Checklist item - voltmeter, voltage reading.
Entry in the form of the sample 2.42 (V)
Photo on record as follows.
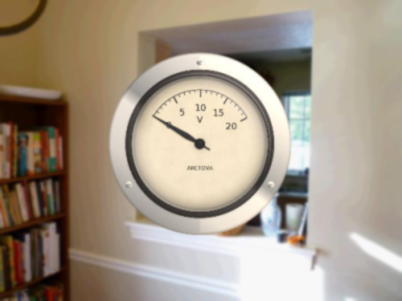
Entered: 0 (V)
